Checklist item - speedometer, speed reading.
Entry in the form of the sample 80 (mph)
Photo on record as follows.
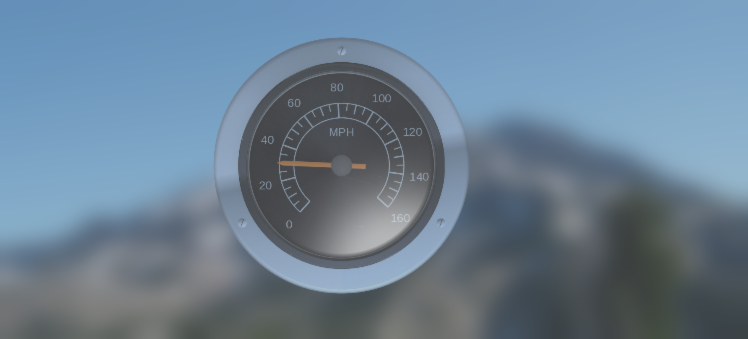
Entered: 30 (mph)
